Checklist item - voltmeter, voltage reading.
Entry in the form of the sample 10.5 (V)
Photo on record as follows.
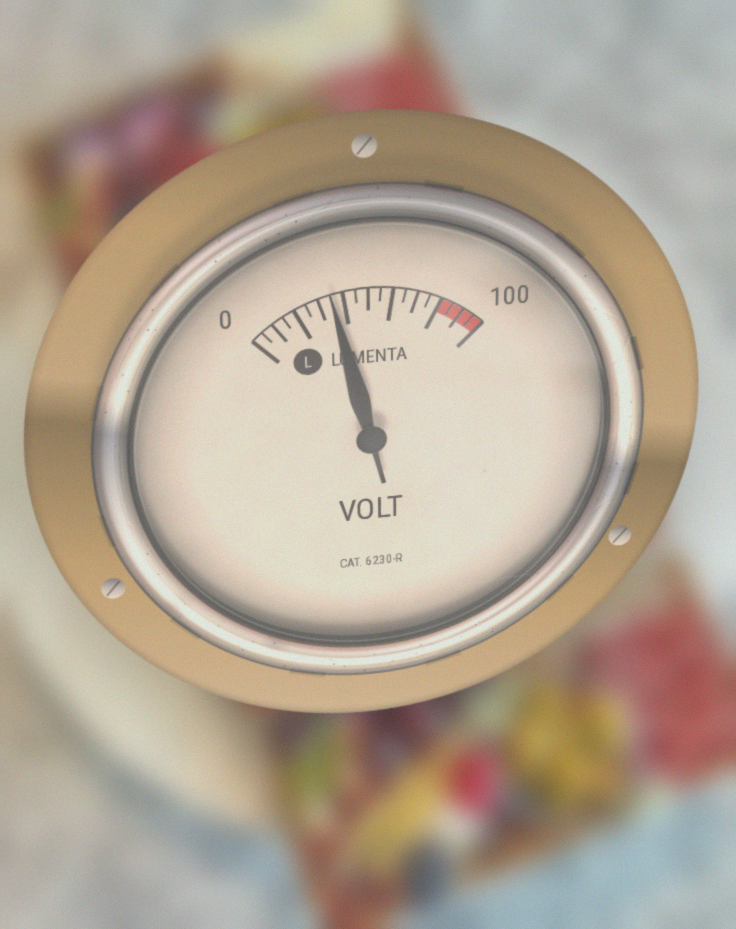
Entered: 35 (V)
